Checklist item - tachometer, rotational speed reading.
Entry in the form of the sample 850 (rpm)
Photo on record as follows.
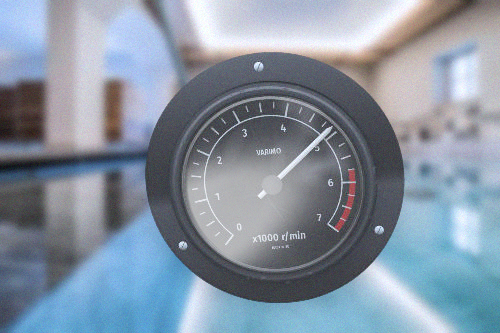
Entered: 4875 (rpm)
